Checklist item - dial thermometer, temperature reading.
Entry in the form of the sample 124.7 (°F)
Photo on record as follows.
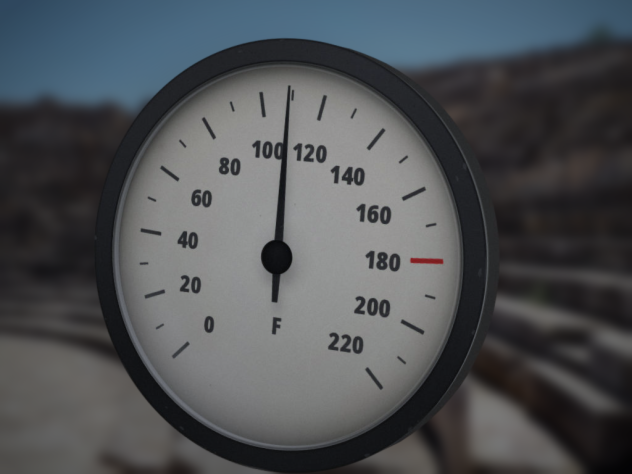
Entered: 110 (°F)
